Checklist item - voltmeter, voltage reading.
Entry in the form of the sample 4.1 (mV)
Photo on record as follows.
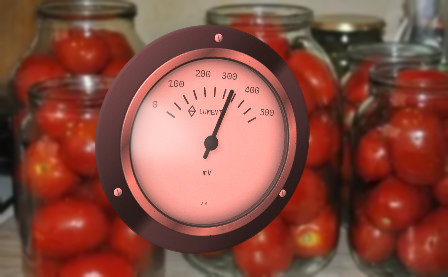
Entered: 325 (mV)
